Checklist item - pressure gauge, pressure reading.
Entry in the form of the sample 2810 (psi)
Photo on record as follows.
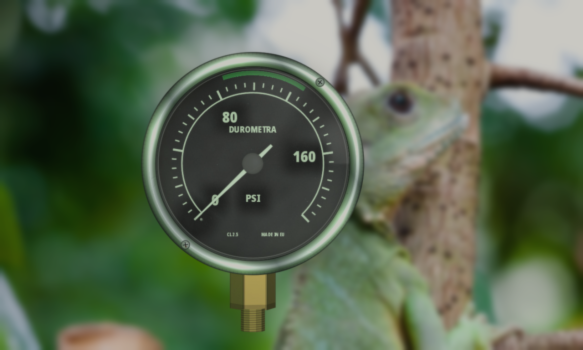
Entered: 0 (psi)
